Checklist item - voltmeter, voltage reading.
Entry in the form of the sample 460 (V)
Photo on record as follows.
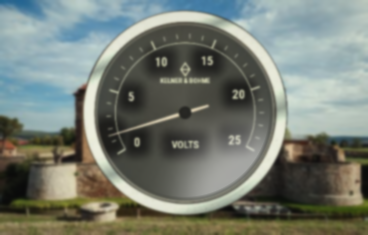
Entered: 1.5 (V)
